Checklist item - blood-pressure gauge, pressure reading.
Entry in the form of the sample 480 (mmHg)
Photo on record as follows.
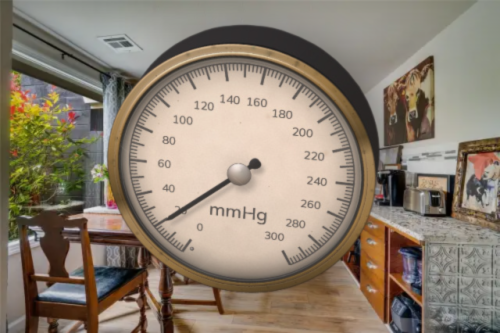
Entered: 20 (mmHg)
